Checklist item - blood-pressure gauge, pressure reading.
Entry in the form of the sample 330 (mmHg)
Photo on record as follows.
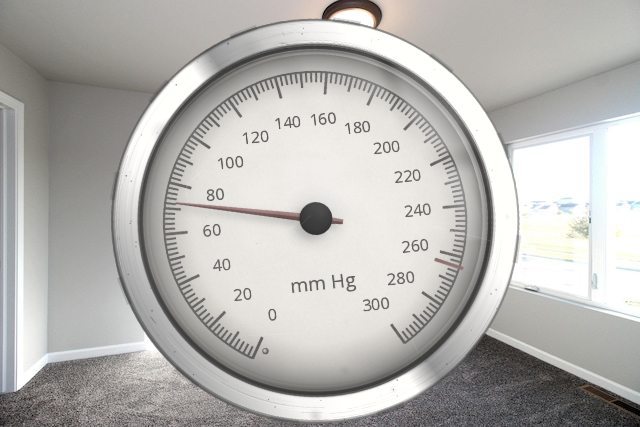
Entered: 72 (mmHg)
